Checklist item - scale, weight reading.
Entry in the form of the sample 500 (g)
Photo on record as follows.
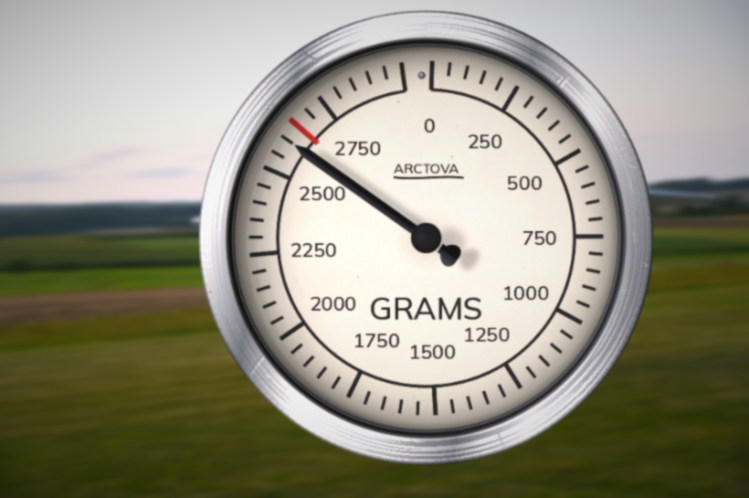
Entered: 2600 (g)
